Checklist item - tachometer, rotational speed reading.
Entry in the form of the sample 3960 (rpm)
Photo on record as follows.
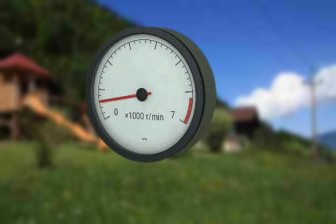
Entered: 600 (rpm)
